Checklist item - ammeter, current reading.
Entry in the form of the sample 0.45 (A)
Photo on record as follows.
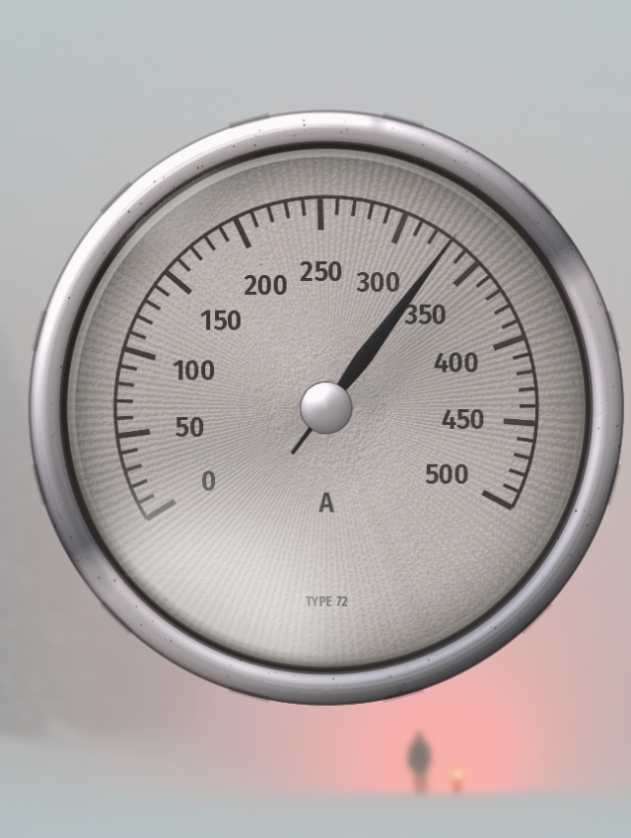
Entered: 330 (A)
